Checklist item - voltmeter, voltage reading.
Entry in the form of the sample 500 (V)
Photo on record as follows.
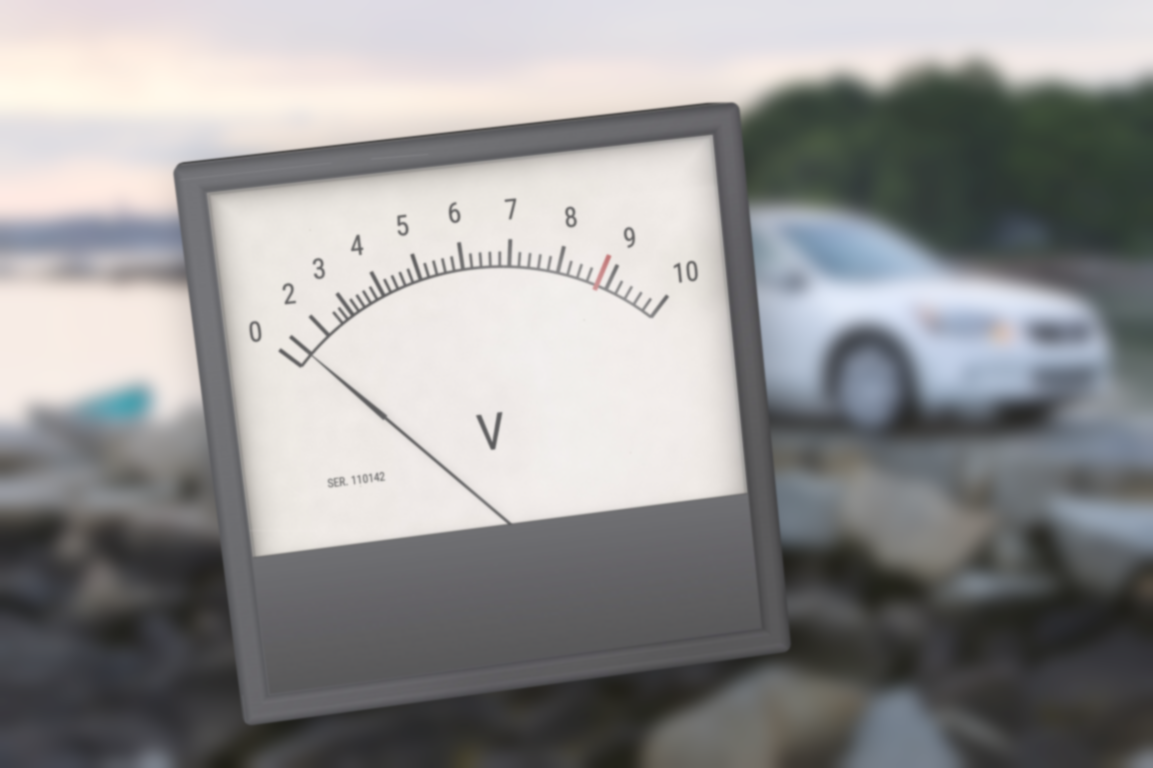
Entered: 1 (V)
